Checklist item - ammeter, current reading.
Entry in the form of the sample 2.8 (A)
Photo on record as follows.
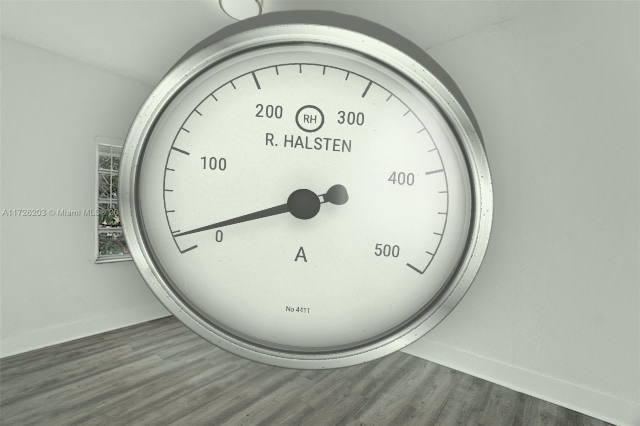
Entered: 20 (A)
